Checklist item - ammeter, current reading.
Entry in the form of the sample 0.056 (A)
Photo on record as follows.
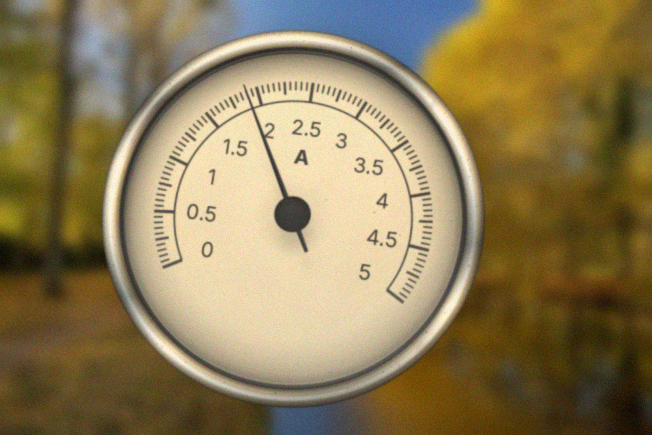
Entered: 1.9 (A)
